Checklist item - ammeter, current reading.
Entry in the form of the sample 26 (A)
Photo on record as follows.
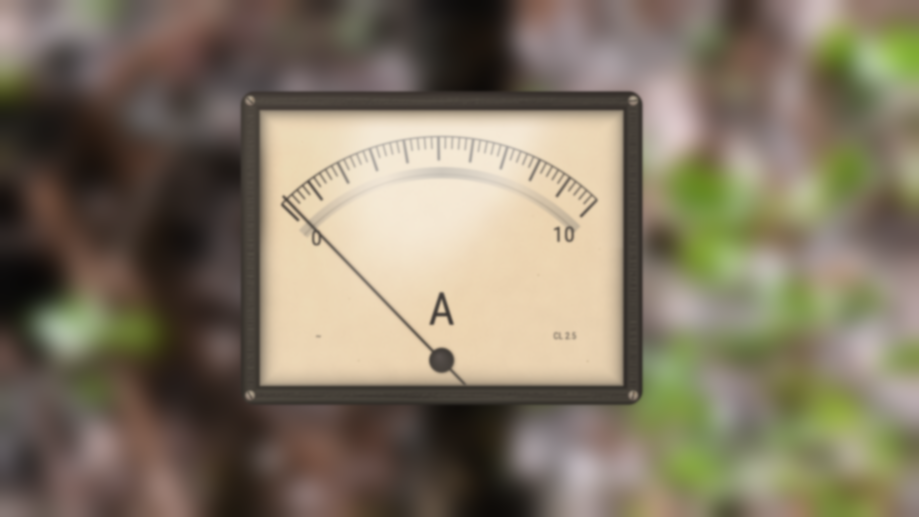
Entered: 0.2 (A)
